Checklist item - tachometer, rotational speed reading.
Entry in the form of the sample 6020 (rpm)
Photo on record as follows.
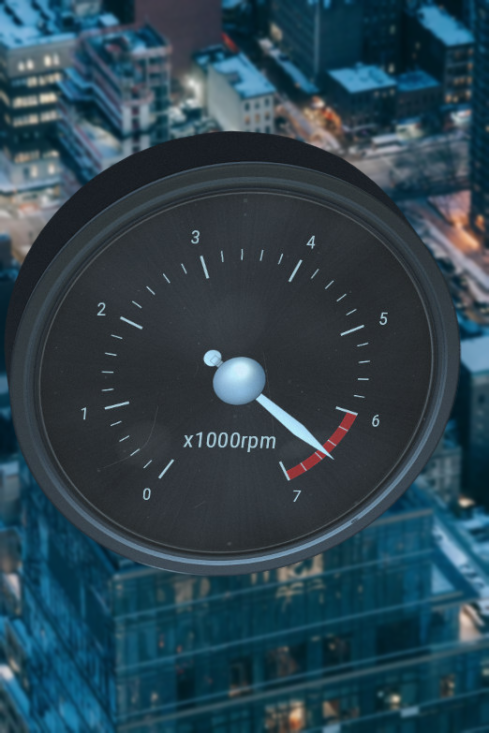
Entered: 6500 (rpm)
